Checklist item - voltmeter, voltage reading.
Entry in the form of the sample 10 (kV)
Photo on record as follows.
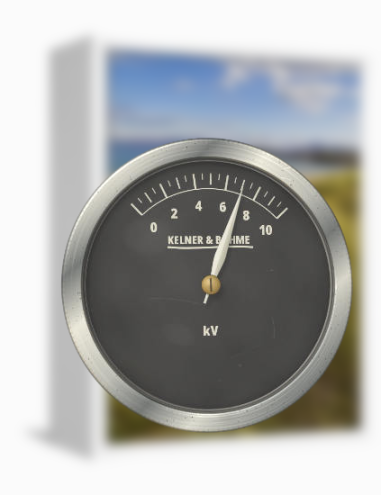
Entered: 7 (kV)
